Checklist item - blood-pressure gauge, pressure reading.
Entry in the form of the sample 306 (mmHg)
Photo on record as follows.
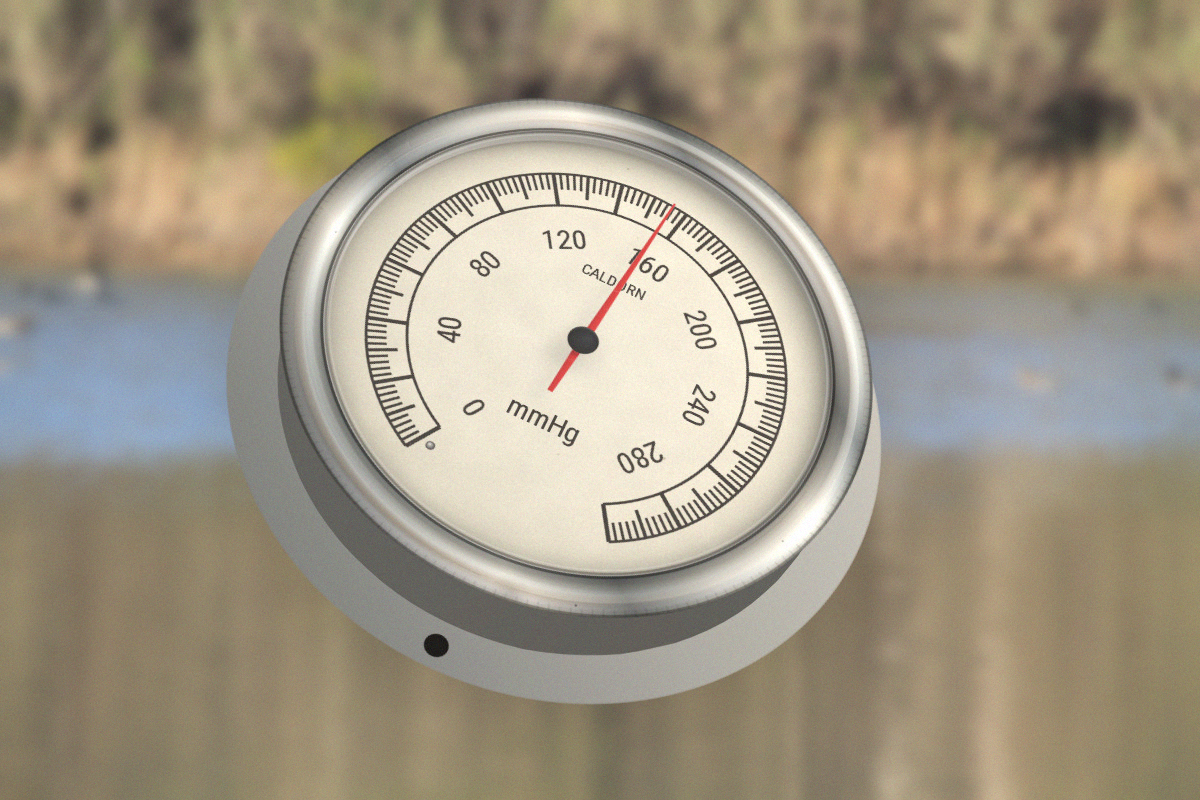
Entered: 156 (mmHg)
